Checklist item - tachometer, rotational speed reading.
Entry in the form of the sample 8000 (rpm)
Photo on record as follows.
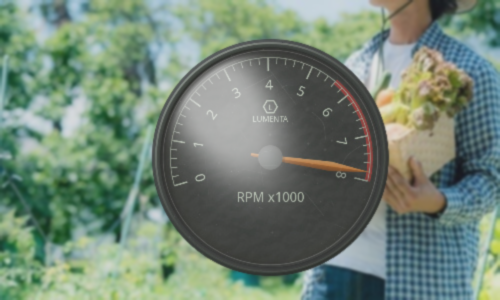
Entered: 7800 (rpm)
